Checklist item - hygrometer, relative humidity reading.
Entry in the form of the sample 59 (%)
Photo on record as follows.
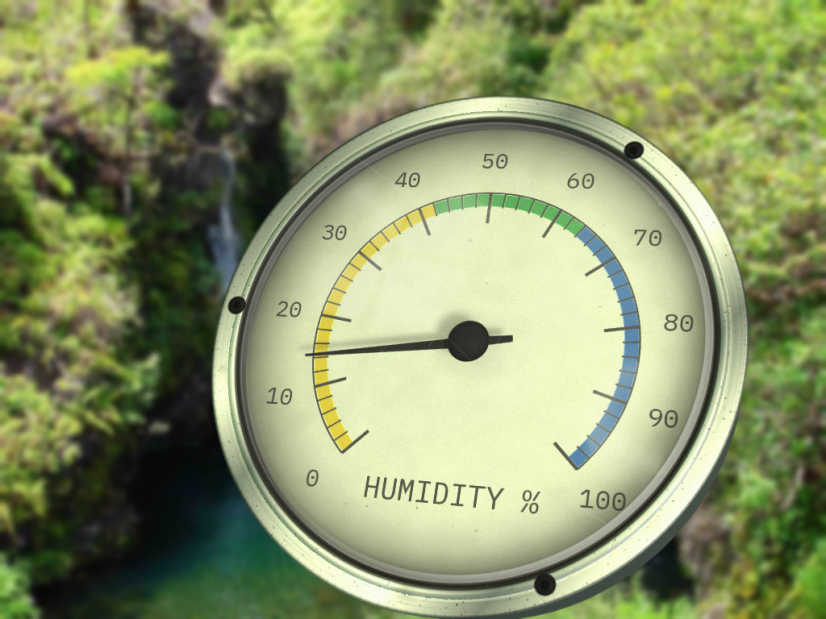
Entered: 14 (%)
